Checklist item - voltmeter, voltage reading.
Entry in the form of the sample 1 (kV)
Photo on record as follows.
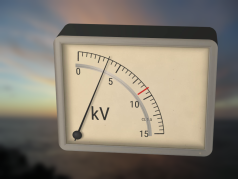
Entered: 3.5 (kV)
